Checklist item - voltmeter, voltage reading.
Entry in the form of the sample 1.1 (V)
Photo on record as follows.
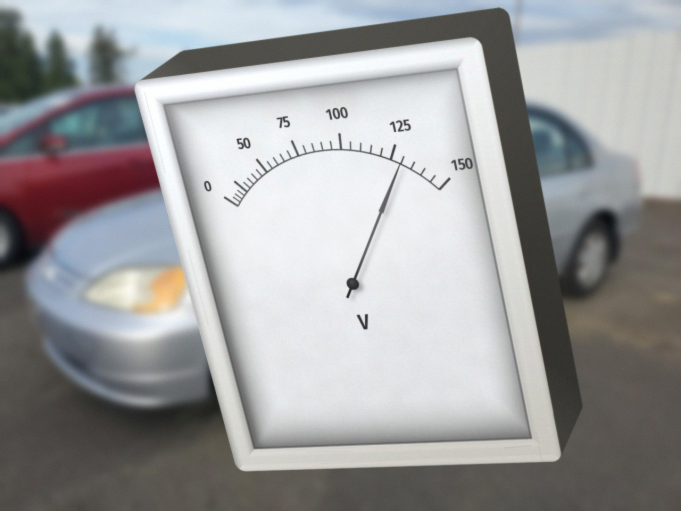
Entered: 130 (V)
